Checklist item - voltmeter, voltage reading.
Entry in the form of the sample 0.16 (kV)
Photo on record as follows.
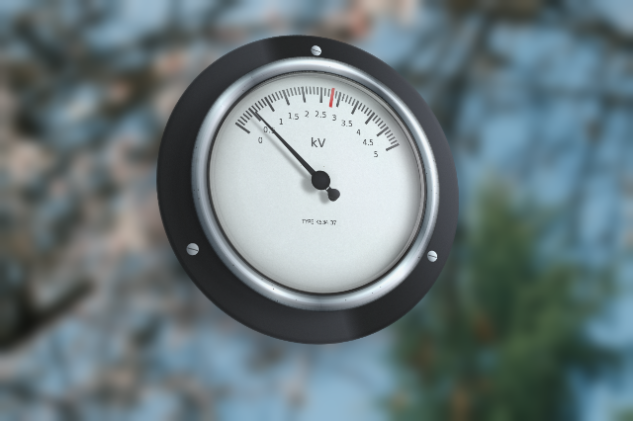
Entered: 0.5 (kV)
